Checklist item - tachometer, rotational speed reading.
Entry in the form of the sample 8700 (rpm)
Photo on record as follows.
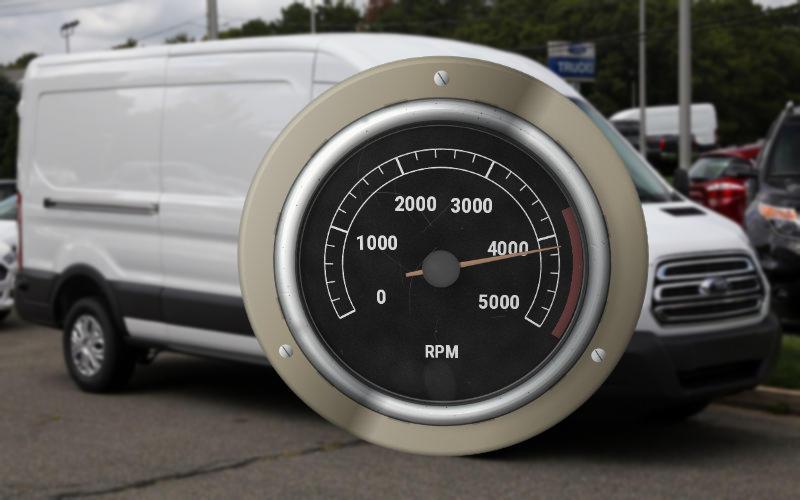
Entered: 4100 (rpm)
